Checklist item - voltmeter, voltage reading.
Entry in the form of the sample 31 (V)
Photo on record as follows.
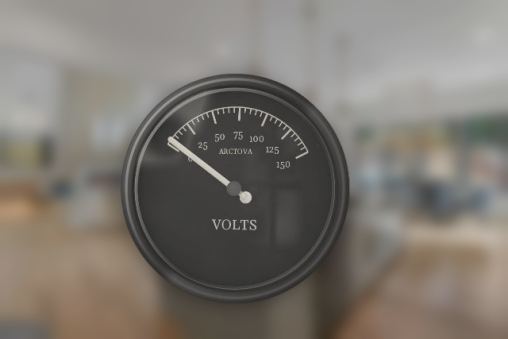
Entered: 5 (V)
